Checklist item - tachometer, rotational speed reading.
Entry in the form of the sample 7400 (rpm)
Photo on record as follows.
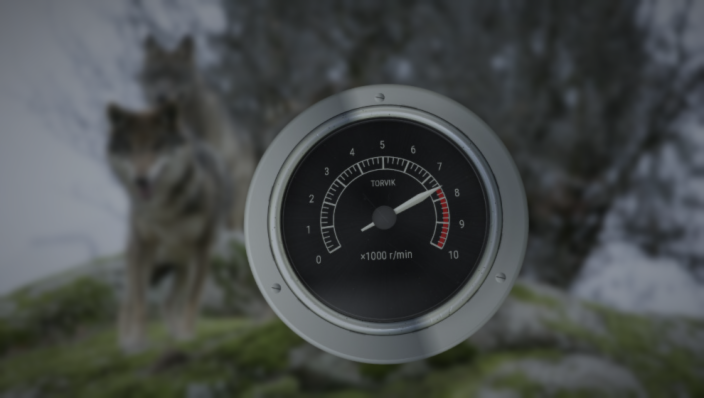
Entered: 7600 (rpm)
